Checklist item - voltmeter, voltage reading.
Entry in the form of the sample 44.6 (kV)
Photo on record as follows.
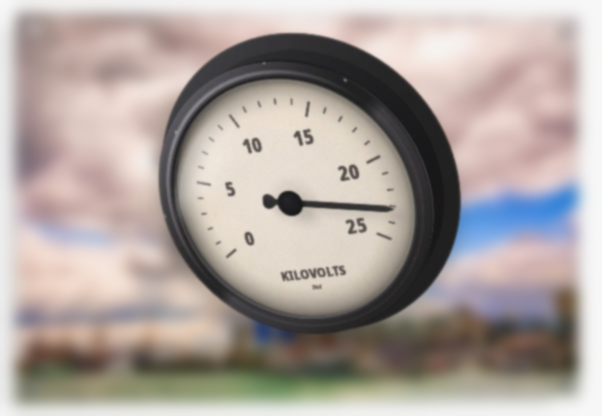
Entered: 23 (kV)
